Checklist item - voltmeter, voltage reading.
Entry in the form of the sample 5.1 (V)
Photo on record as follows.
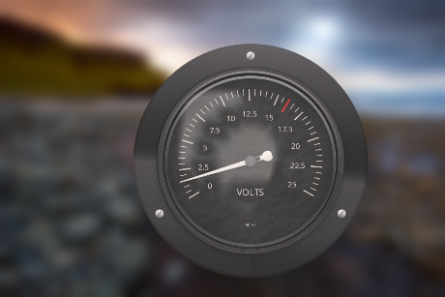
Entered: 1.5 (V)
